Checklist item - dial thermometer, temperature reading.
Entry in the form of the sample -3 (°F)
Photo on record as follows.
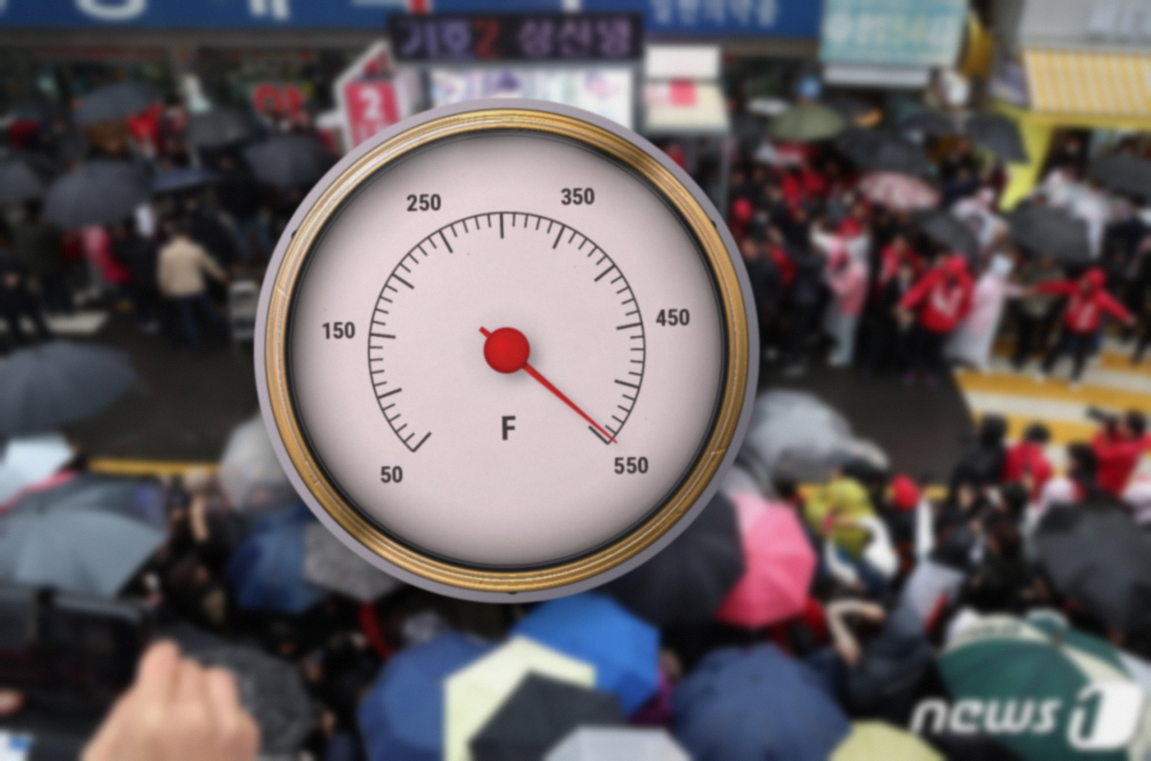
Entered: 545 (°F)
